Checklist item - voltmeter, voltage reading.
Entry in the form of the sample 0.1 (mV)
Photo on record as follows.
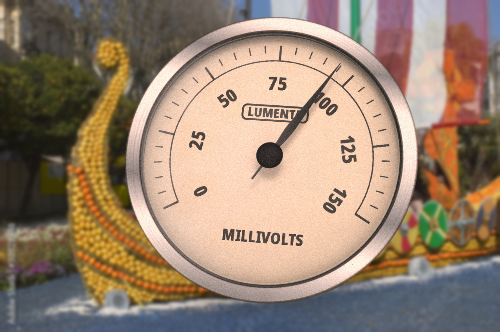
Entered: 95 (mV)
